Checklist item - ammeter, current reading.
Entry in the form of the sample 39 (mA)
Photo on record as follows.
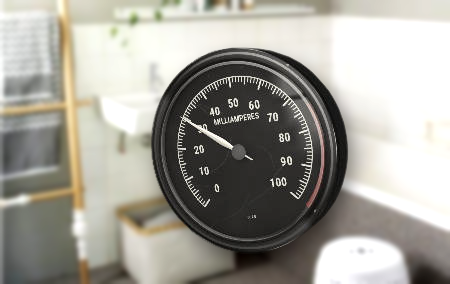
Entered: 30 (mA)
